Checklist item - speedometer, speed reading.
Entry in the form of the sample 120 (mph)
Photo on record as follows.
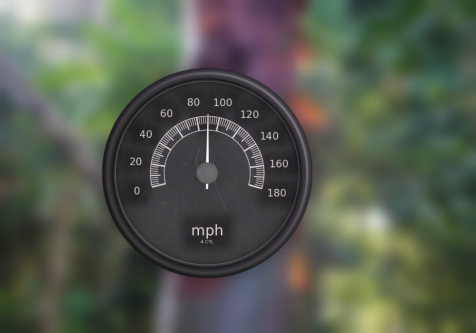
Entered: 90 (mph)
